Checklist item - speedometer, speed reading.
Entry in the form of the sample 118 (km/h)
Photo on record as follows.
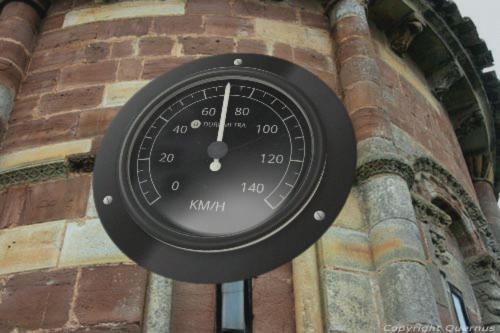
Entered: 70 (km/h)
